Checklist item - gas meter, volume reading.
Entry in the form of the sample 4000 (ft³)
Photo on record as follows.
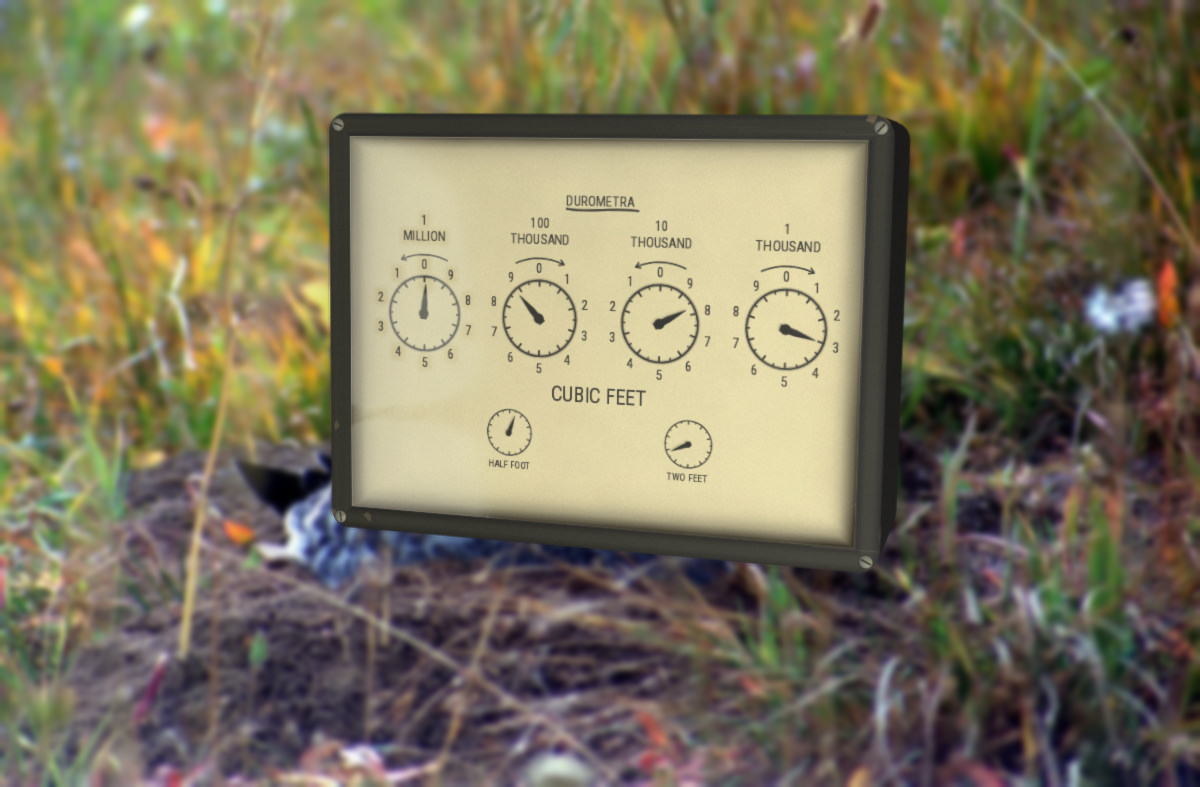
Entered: 988300 (ft³)
